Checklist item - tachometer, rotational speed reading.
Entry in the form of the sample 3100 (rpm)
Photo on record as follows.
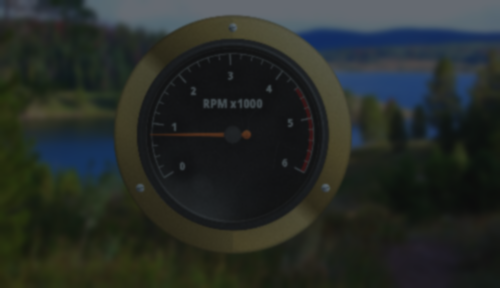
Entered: 800 (rpm)
